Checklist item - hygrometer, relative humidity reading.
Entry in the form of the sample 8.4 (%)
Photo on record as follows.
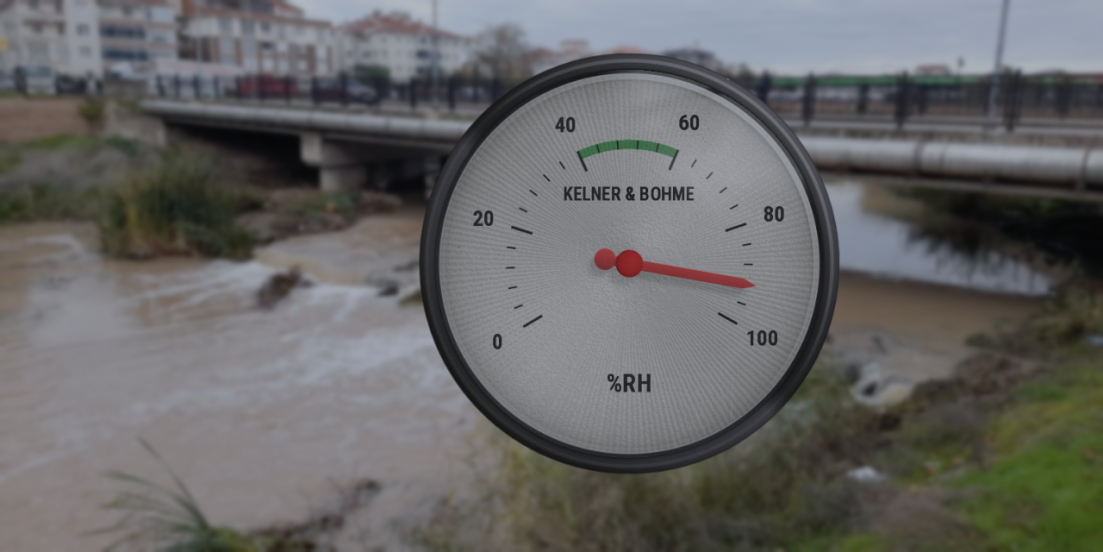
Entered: 92 (%)
